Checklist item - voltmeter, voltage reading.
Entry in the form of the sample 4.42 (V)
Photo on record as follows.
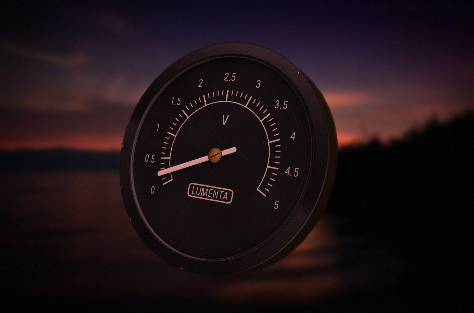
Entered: 0.2 (V)
